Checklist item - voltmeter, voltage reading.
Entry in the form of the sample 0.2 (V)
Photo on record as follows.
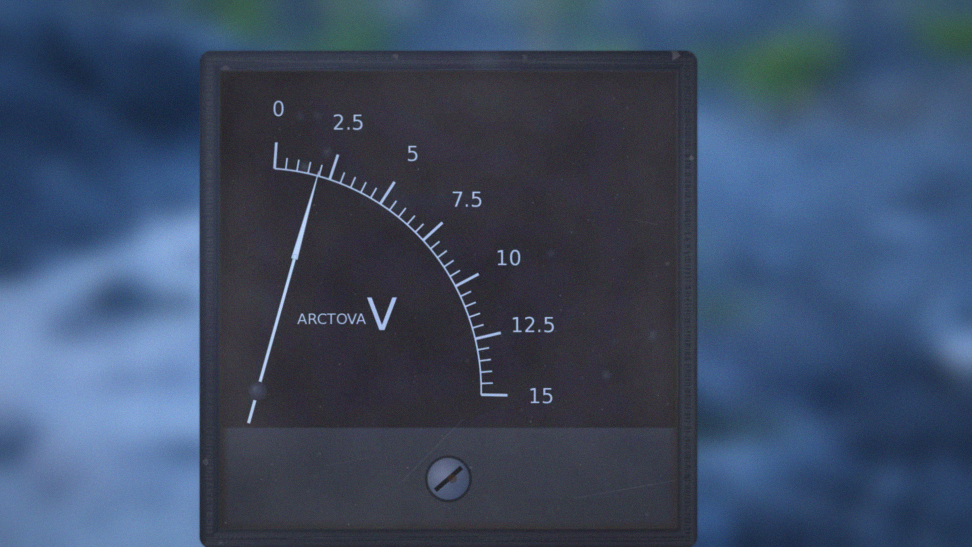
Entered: 2 (V)
